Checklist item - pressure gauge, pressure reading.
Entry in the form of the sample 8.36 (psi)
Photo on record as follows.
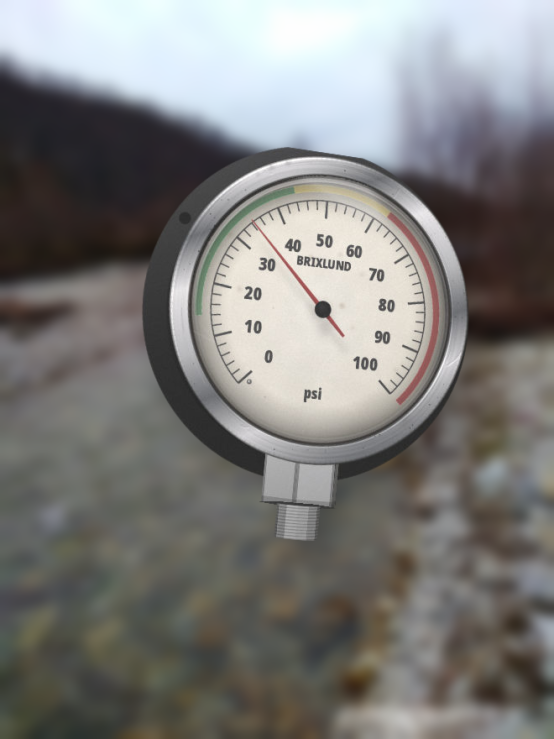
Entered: 34 (psi)
